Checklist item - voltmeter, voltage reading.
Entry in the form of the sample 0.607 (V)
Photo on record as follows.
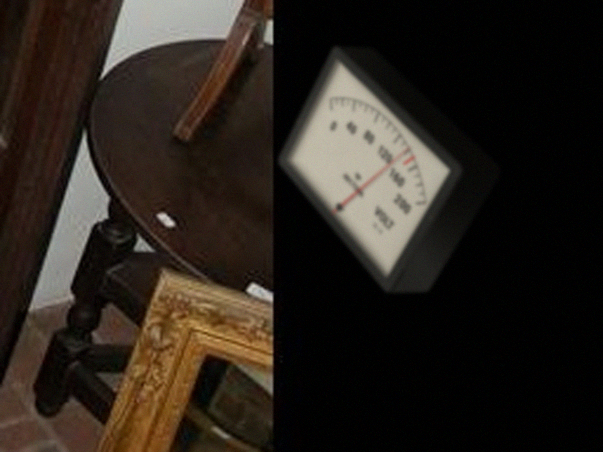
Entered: 140 (V)
